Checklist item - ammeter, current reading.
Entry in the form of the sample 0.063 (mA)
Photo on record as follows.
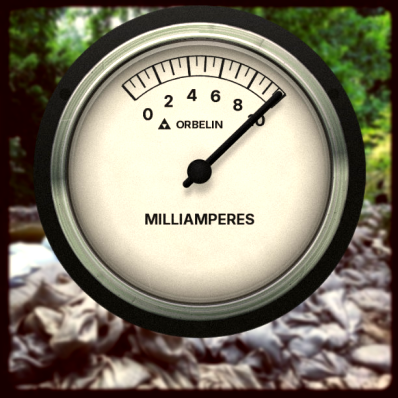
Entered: 9.75 (mA)
